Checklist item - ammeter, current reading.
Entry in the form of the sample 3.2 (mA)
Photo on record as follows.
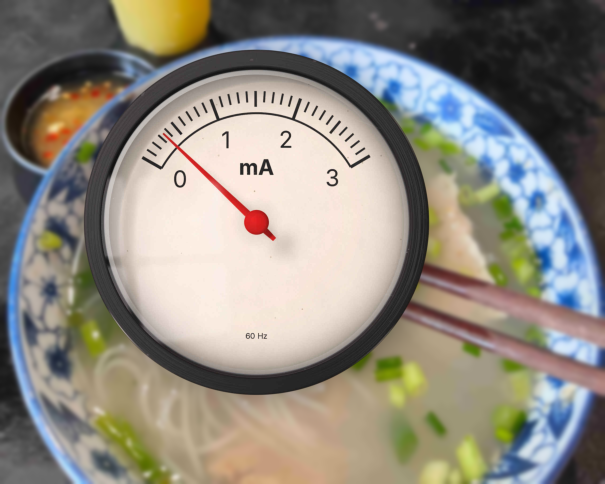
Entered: 0.35 (mA)
